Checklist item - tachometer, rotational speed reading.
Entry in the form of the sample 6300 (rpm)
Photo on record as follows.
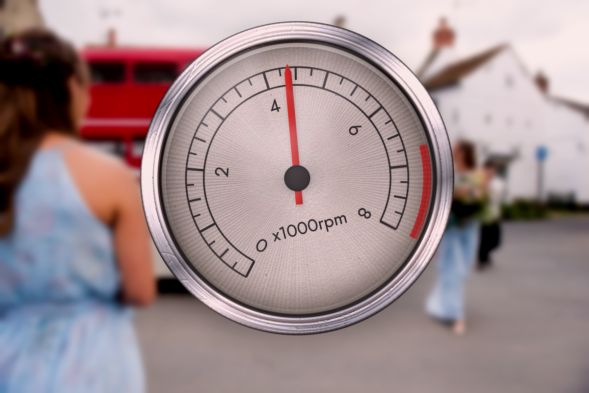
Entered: 4375 (rpm)
